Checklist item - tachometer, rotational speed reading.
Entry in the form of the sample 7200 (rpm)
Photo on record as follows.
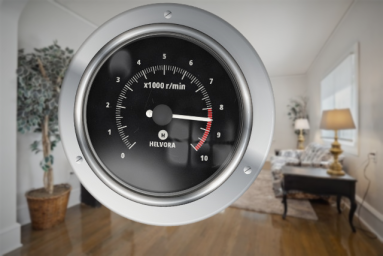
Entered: 8500 (rpm)
